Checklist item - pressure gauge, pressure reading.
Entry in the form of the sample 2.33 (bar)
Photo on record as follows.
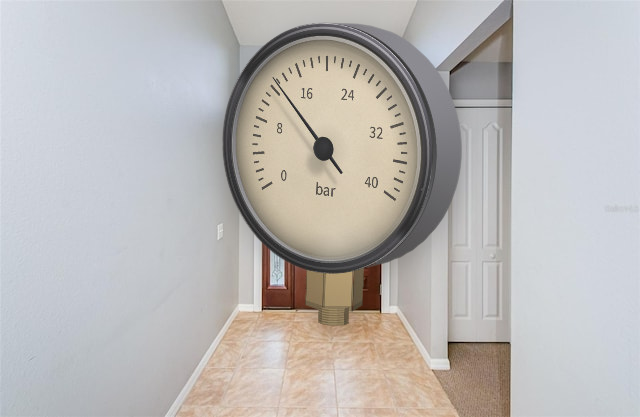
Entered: 13 (bar)
